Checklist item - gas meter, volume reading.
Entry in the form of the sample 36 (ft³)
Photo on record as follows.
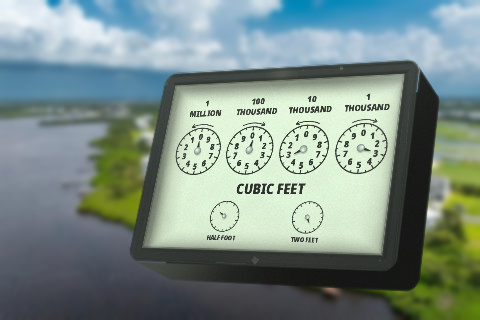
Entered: 3300 (ft³)
